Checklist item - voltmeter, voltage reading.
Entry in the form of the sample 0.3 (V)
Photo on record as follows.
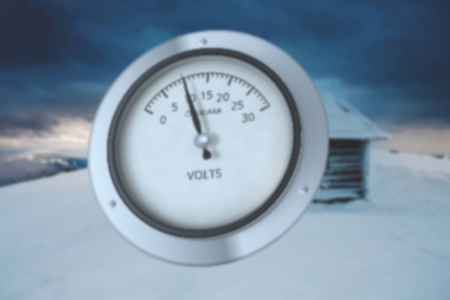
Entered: 10 (V)
